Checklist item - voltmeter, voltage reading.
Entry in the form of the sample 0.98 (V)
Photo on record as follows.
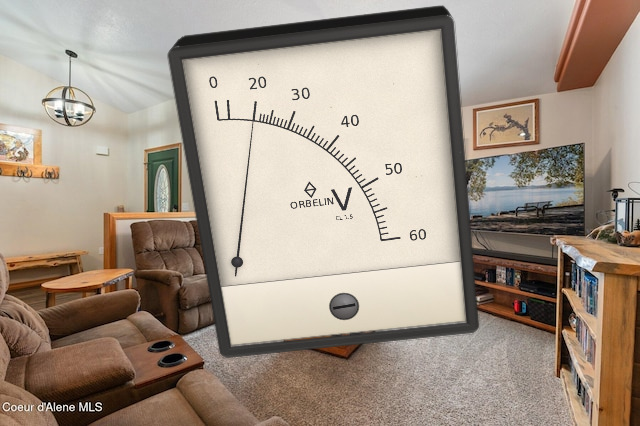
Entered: 20 (V)
